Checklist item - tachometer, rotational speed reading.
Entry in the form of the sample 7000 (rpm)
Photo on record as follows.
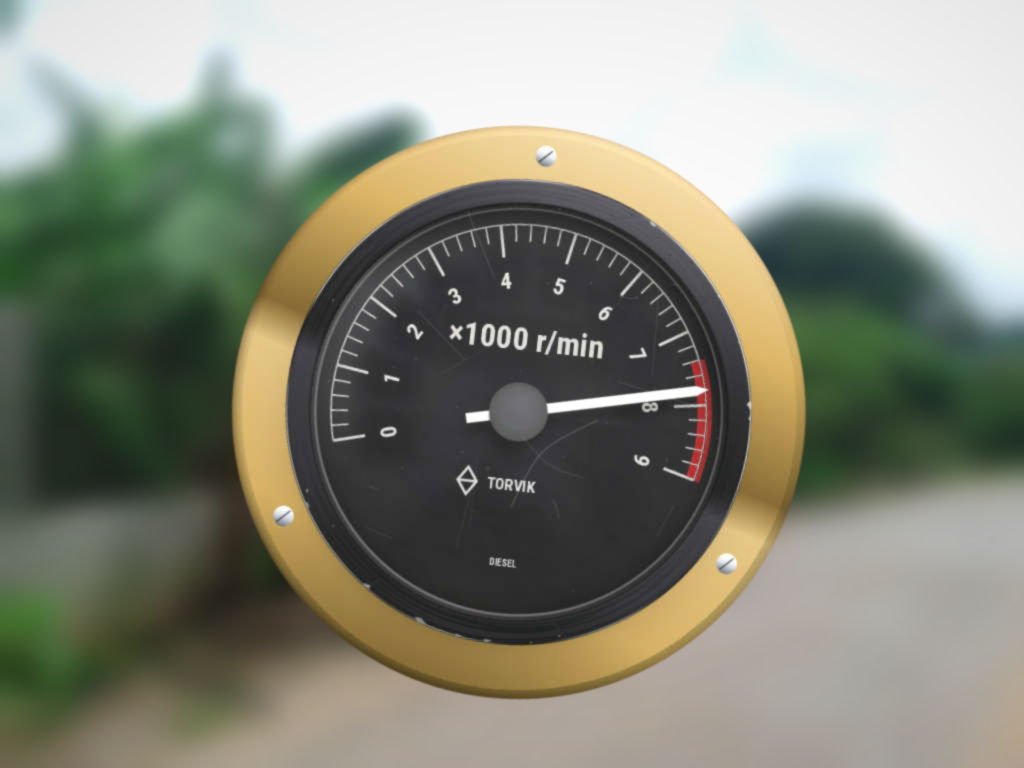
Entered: 7800 (rpm)
